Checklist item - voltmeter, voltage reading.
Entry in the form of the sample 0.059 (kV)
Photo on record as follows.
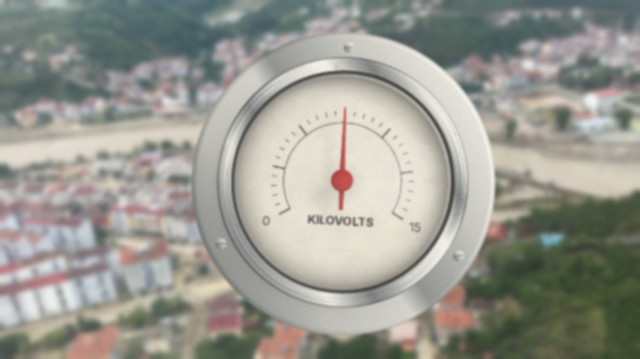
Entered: 7.5 (kV)
